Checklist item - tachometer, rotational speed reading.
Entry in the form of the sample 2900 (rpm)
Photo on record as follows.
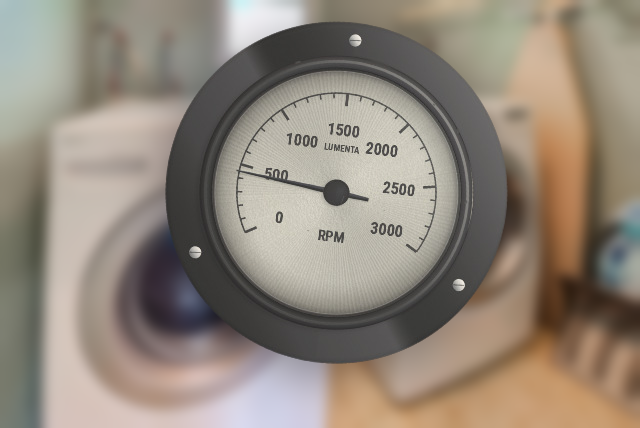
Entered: 450 (rpm)
